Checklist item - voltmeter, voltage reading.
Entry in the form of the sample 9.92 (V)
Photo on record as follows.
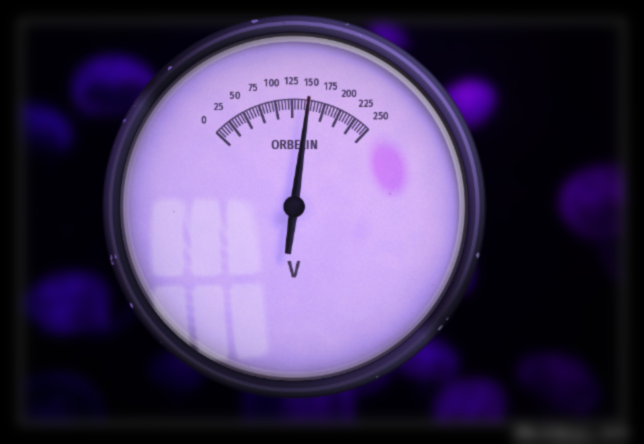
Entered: 150 (V)
